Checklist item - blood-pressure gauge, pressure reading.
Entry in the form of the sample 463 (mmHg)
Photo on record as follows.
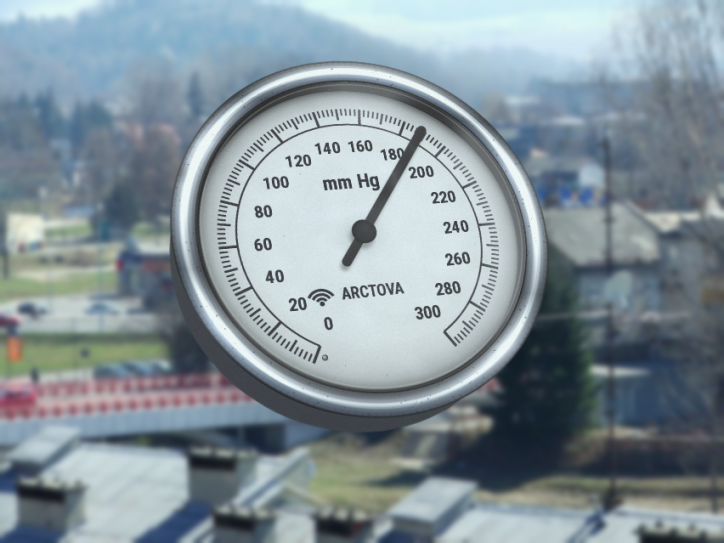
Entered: 188 (mmHg)
